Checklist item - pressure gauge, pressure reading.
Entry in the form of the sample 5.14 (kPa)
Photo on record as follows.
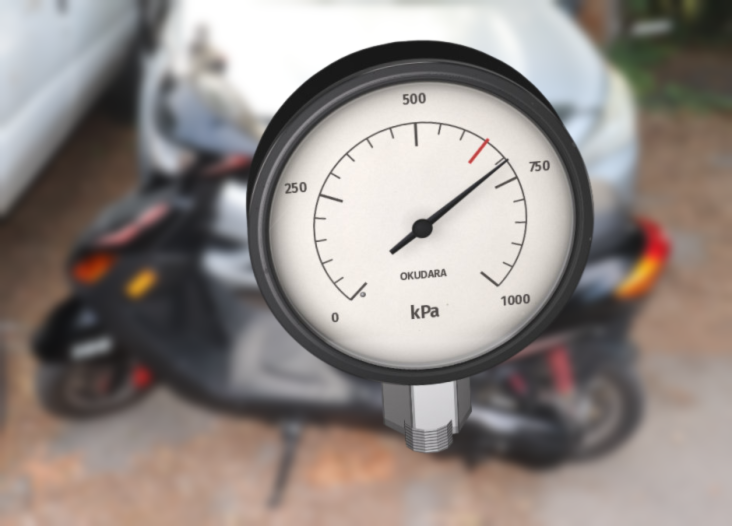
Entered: 700 (kPa)
